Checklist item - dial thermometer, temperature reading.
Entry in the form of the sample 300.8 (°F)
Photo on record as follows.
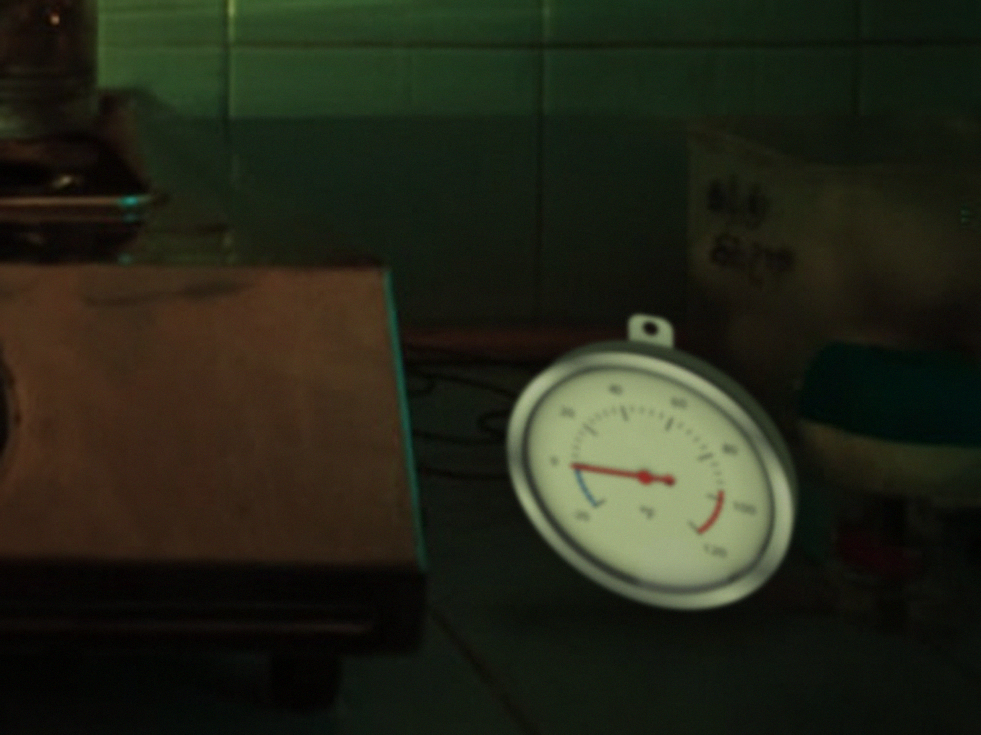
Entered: 0 (°F)
